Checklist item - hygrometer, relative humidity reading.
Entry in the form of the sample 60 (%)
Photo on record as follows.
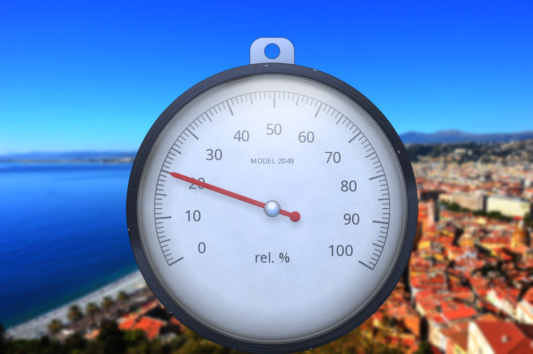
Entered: 20 (%)
